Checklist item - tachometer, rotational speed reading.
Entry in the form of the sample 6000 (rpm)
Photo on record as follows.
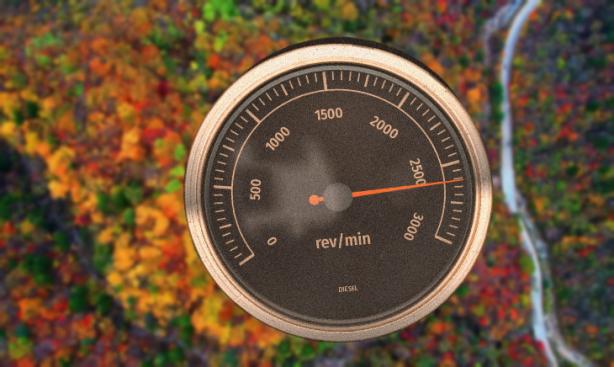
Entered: 2600 (rpm)
